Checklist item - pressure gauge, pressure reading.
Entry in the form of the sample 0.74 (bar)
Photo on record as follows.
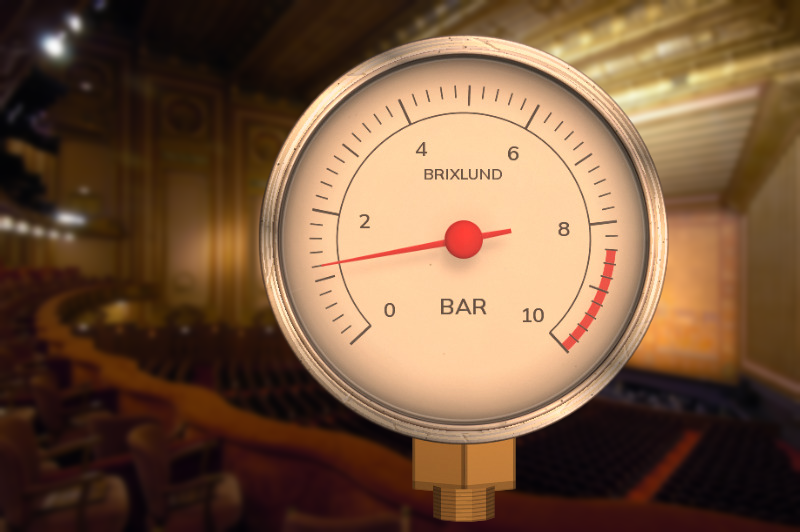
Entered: 1.2 (bar)
